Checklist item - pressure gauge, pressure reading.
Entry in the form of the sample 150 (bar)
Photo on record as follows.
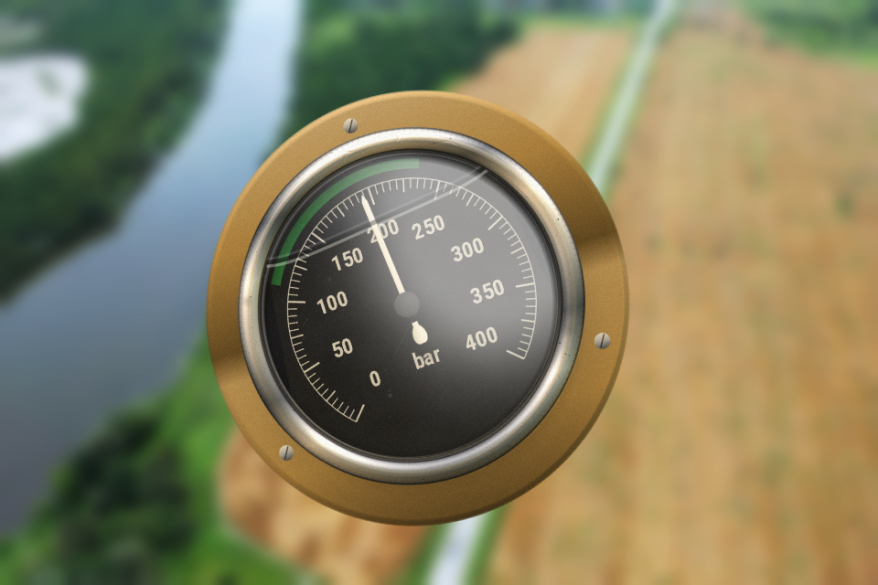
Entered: 195 (bar)
